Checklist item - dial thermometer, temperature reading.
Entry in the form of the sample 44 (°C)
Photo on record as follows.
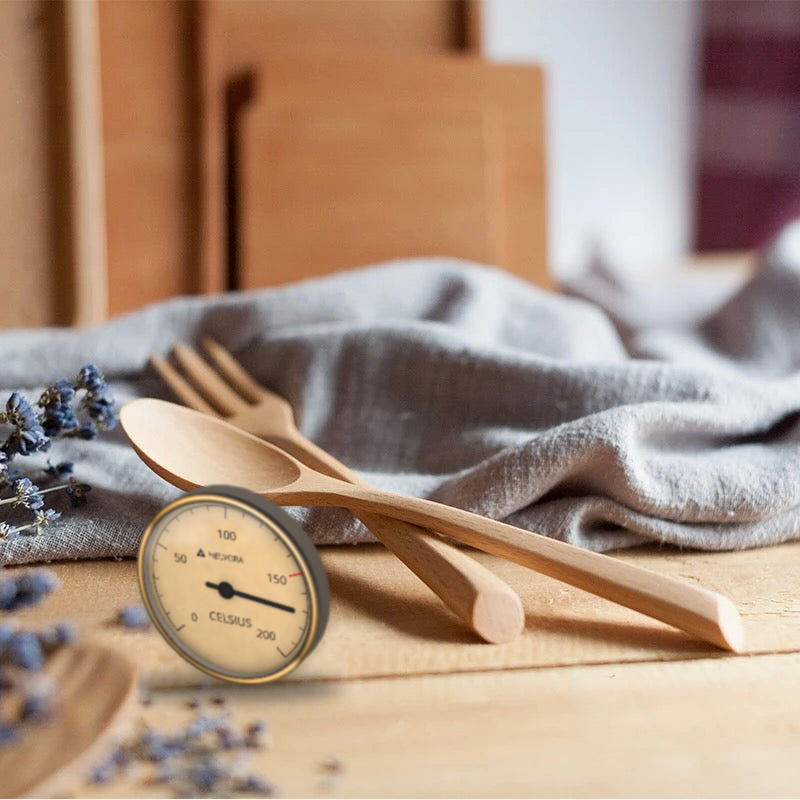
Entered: 170 (°C)
